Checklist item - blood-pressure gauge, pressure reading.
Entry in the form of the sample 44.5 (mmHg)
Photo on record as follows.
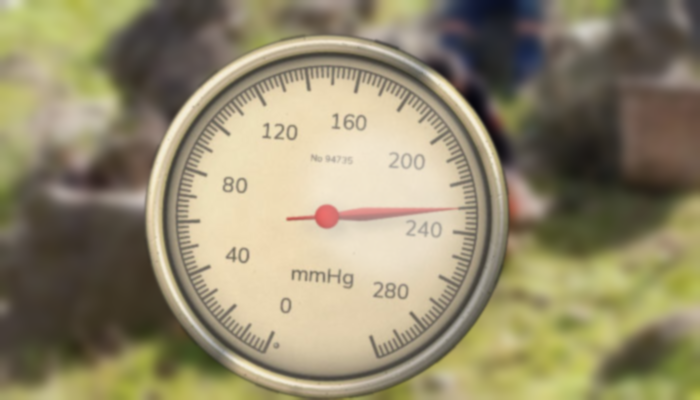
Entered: 230 (mmHg)
